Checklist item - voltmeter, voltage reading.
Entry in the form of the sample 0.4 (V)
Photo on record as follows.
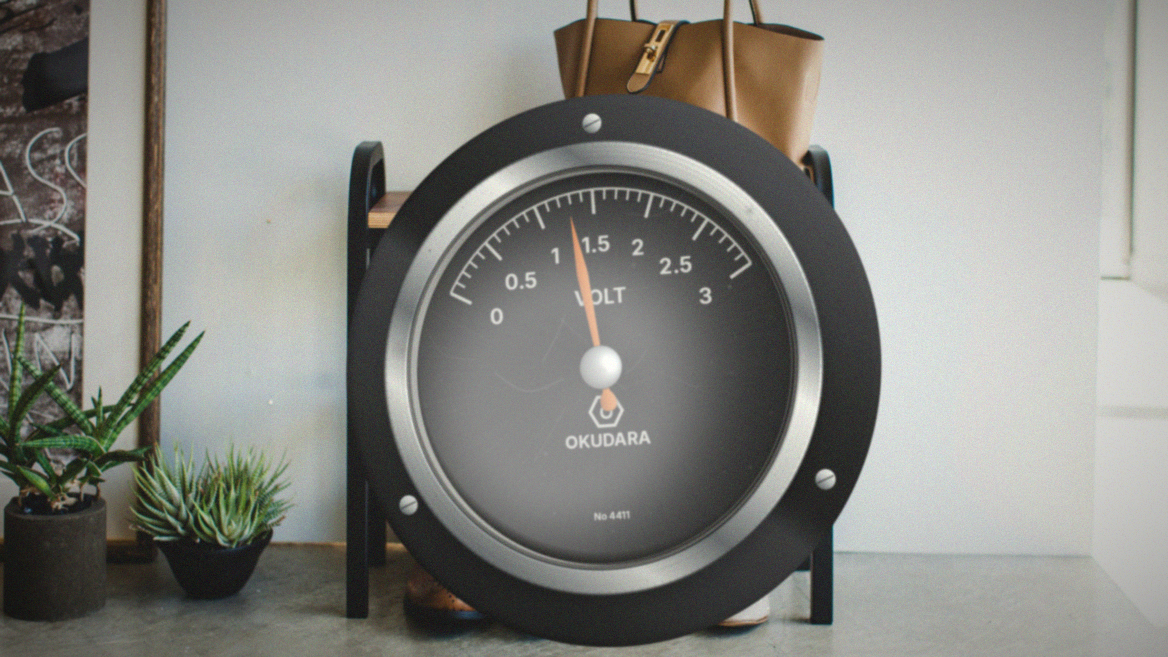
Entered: 1.3 (V)
